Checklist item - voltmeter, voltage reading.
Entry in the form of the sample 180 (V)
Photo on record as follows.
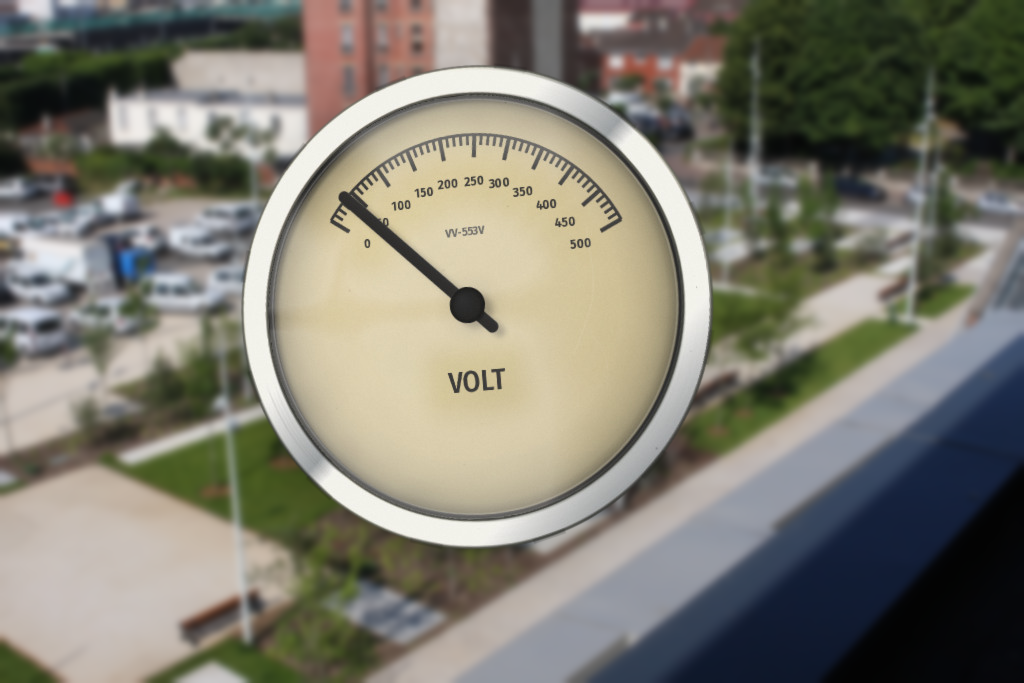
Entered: 40 (V)
